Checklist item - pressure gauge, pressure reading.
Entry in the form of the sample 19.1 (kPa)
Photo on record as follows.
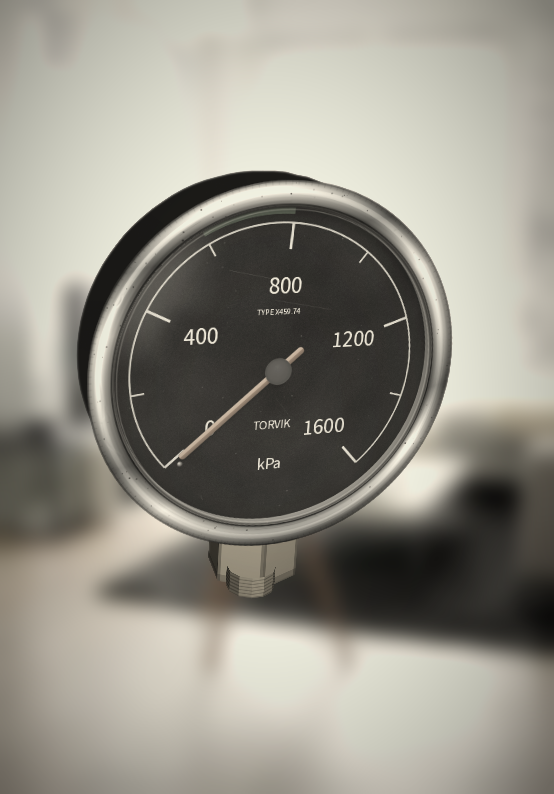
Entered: 0 (kPa)
